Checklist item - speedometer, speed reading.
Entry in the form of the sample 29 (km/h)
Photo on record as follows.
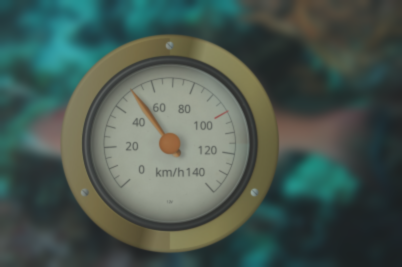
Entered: 50 (km/h)
